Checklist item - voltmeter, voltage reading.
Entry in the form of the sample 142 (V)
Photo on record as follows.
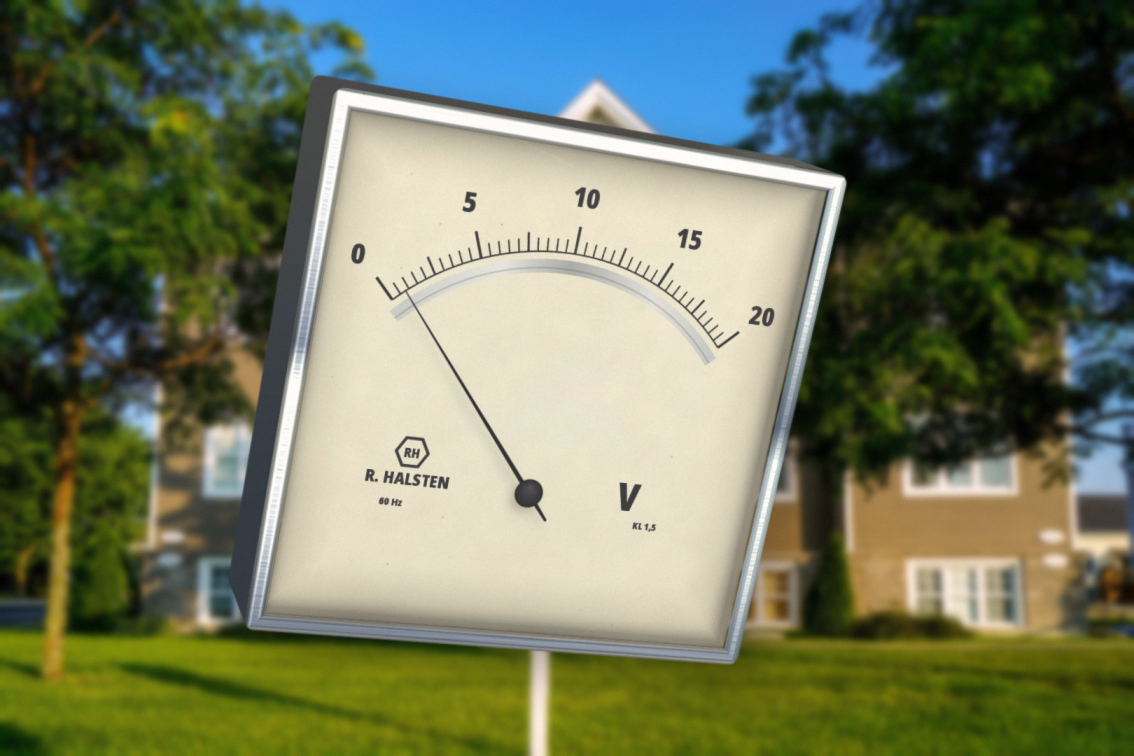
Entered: 0.75 (V)
